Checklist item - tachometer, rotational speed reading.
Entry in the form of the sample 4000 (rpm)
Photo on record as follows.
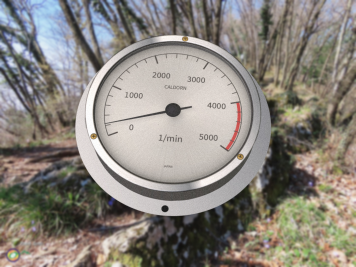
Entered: 200 (rpm)
